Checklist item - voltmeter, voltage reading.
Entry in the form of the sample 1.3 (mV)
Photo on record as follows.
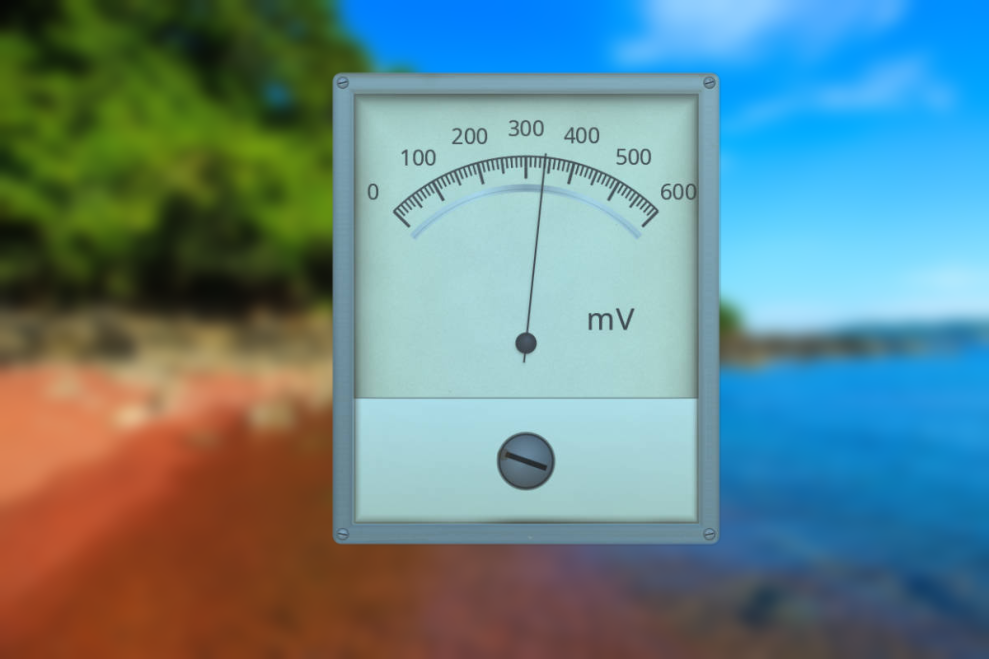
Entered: 340 (mV)
